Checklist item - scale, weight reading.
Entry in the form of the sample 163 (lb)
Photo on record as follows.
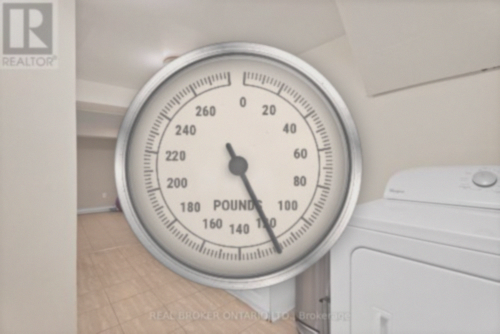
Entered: 120 (lb)
